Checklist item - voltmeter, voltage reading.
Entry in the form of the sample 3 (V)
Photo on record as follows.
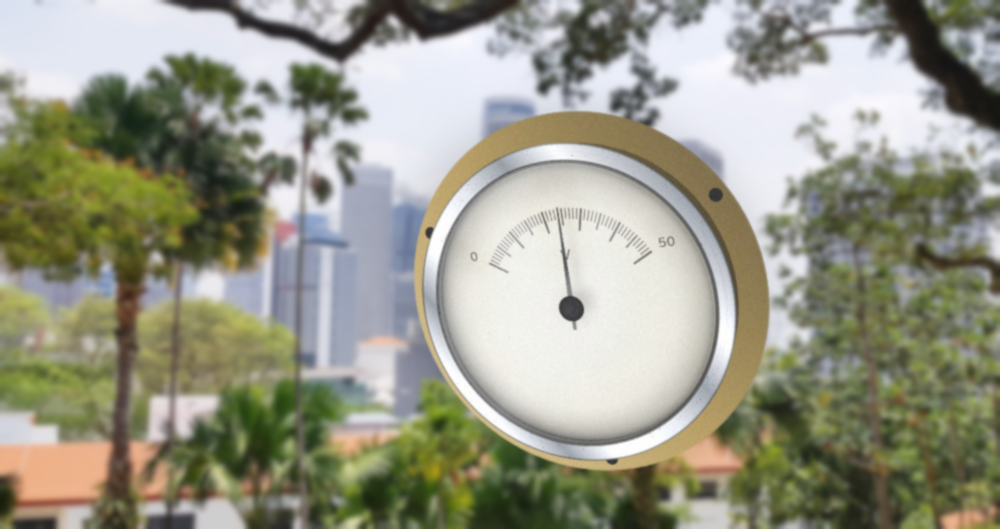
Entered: 25 (V)
